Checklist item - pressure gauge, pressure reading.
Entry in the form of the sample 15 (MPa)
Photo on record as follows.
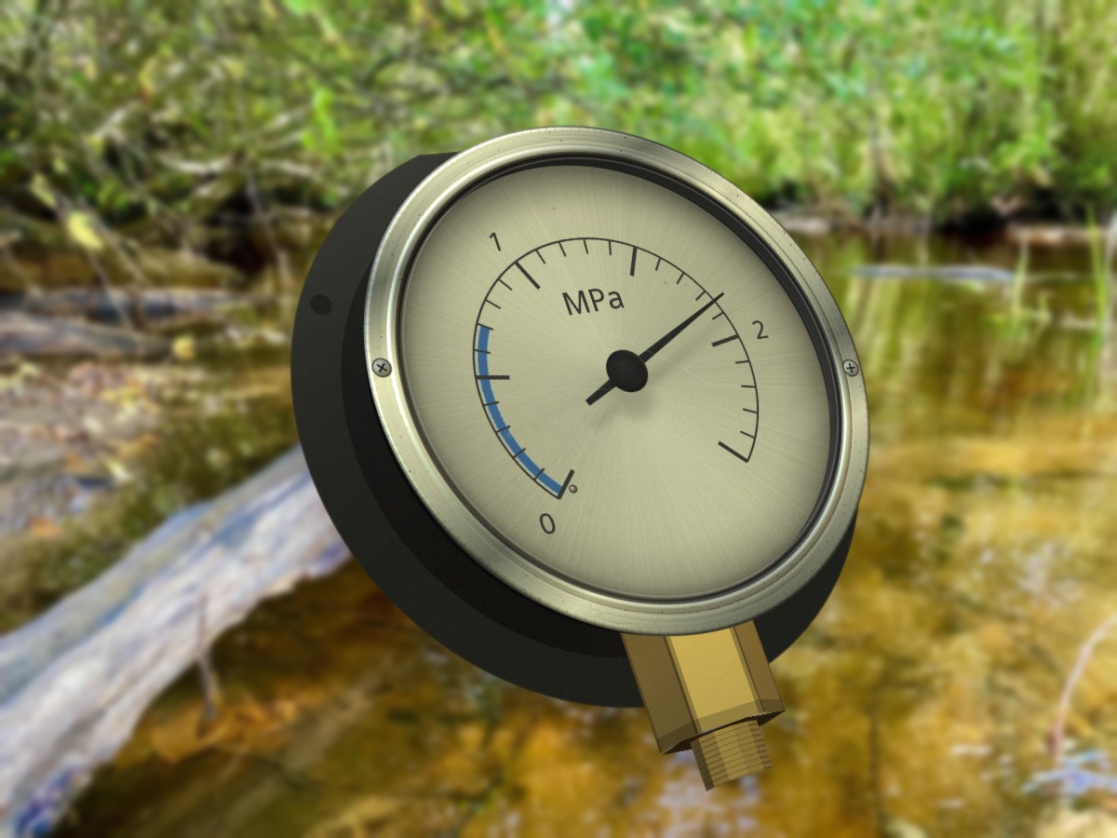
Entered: 1.85 (MPa)
